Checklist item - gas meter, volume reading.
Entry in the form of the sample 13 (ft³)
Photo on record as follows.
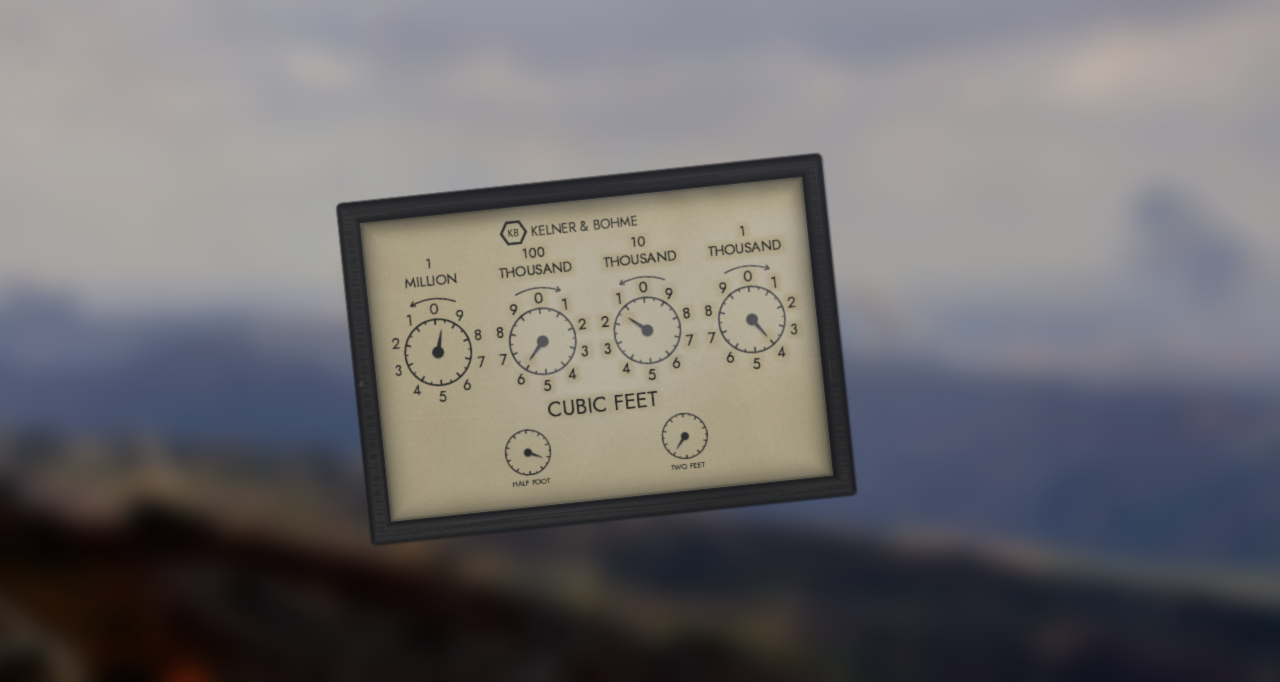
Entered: 961400 (ft³)
